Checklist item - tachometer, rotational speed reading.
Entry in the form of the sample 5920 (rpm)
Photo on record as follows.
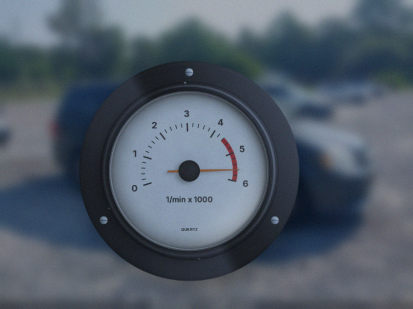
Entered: 5600 (rpm)
